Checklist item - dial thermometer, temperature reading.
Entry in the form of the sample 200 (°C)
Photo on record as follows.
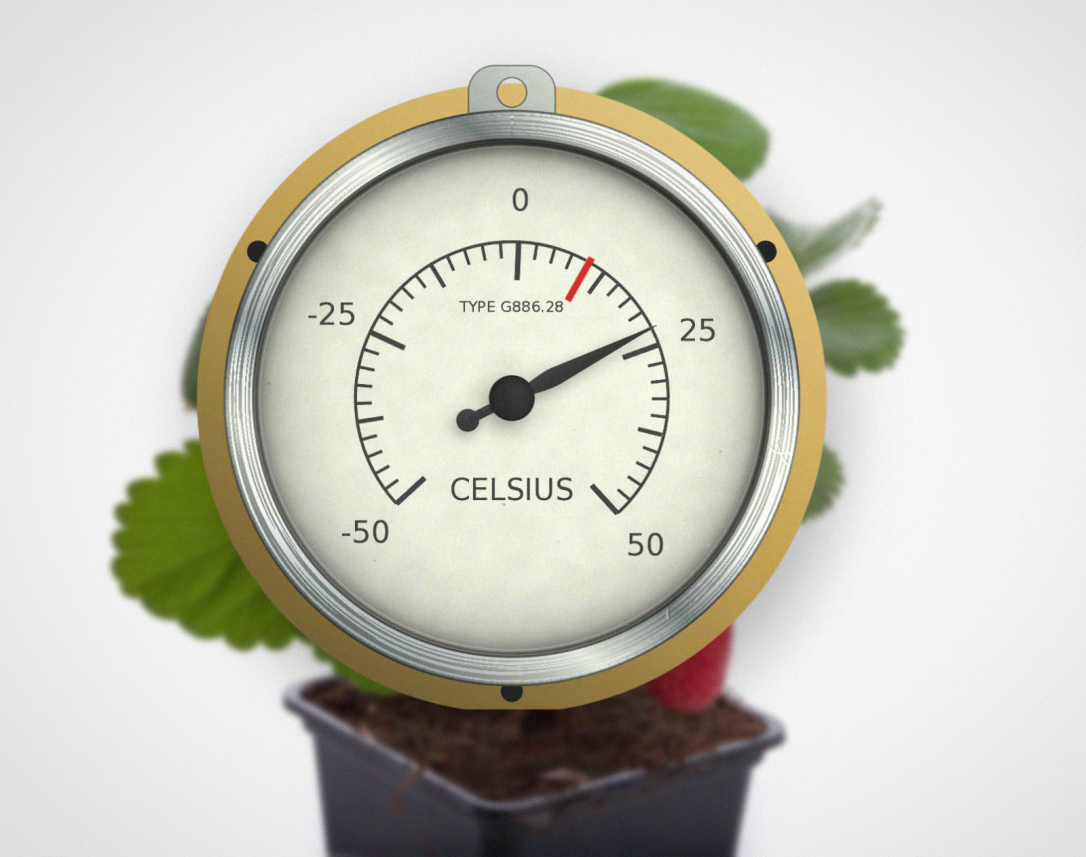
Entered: 22.5 (°C)
